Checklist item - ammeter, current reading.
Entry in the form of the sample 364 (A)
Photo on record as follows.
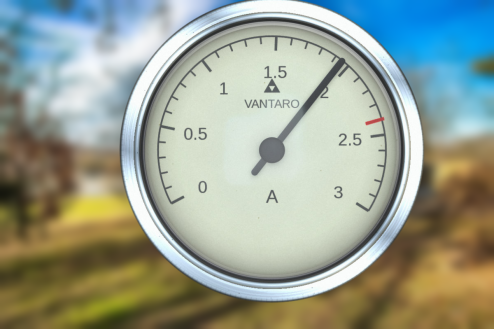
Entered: 1.95 (A)
